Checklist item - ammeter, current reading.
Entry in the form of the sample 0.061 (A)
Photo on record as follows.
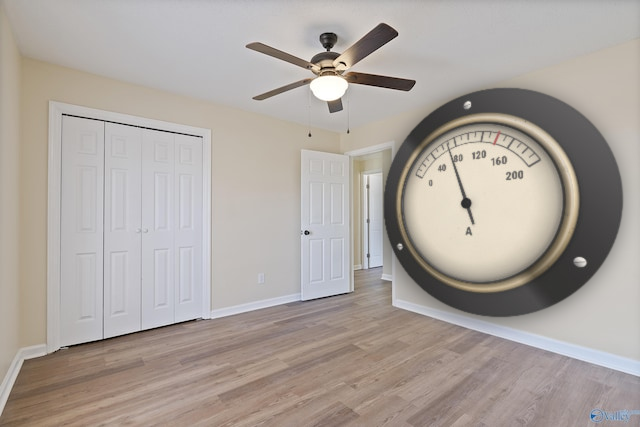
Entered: 70 (A)
